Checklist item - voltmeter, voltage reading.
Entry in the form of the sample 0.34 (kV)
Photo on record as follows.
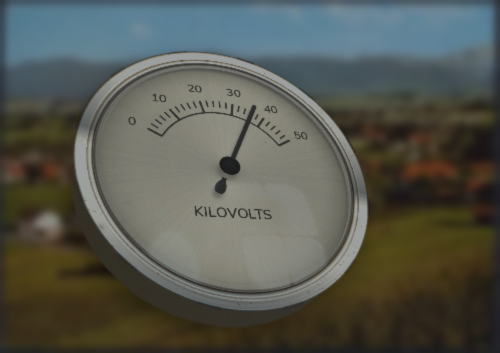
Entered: 36 (kV)
